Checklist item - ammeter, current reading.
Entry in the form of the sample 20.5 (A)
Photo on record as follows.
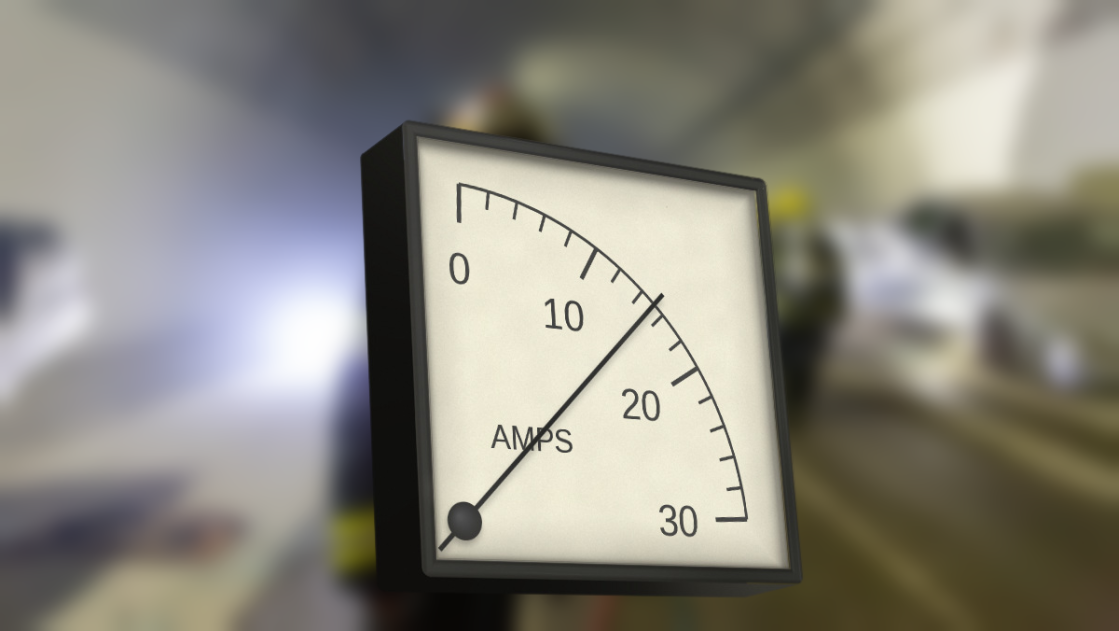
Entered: 15 (A)
